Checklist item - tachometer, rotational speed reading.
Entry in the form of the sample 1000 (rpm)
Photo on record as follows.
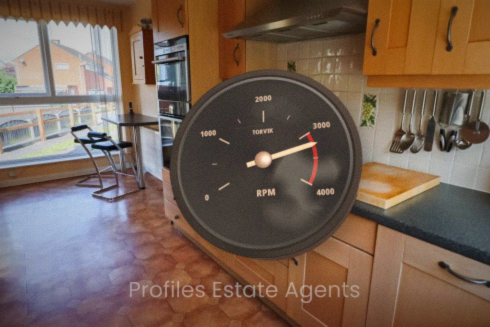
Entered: 3250 (rpm)
